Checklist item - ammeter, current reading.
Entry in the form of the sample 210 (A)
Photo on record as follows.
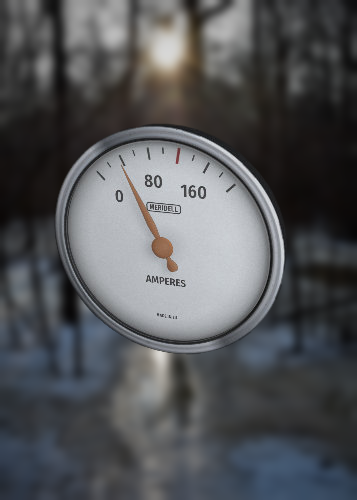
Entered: 40 (A)
